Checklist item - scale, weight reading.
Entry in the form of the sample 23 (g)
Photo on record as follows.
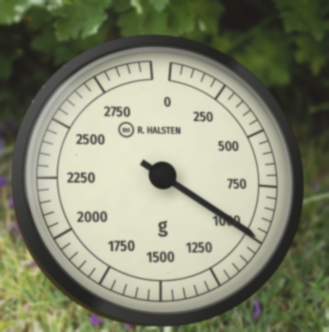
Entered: 1000 (g)
